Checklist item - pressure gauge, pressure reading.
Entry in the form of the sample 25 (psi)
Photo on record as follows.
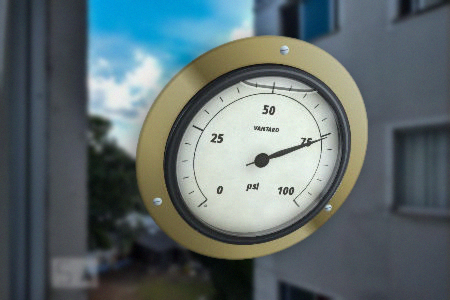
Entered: 75 (psi)
